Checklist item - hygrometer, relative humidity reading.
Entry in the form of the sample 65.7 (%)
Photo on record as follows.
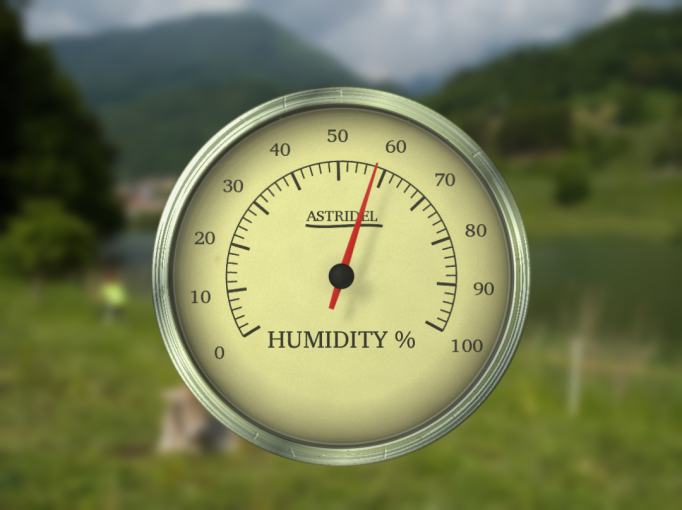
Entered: 58 (%)
